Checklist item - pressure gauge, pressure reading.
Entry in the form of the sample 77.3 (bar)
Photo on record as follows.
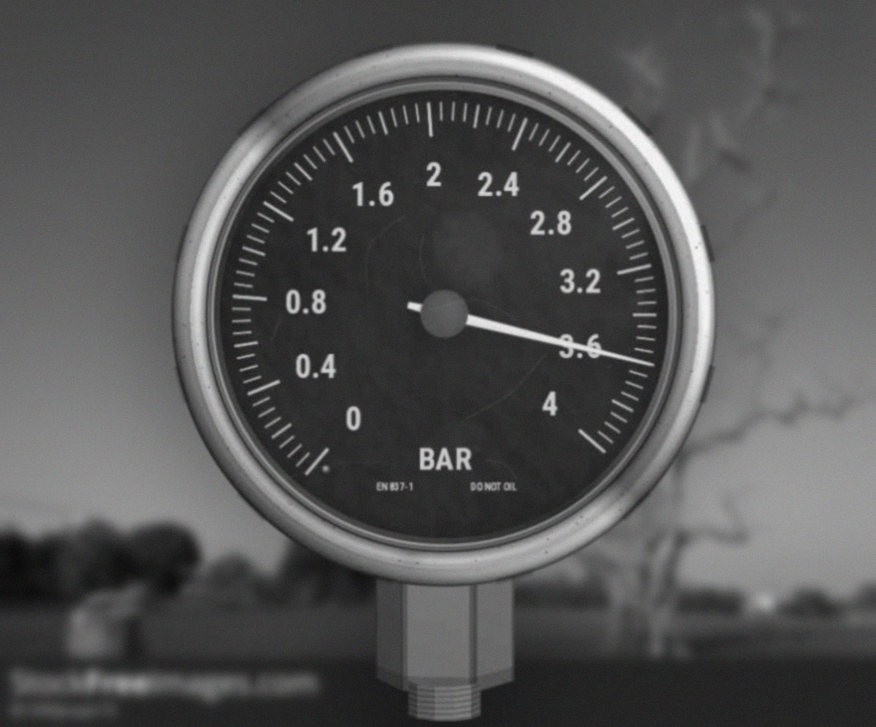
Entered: 3.6 (bar)
